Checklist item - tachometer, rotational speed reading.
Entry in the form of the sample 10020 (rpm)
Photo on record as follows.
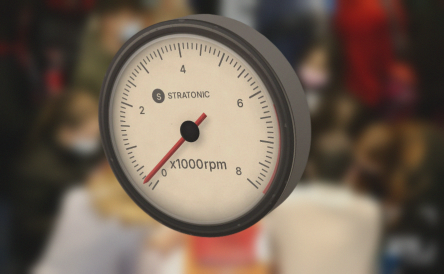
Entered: 200 (rpm)
